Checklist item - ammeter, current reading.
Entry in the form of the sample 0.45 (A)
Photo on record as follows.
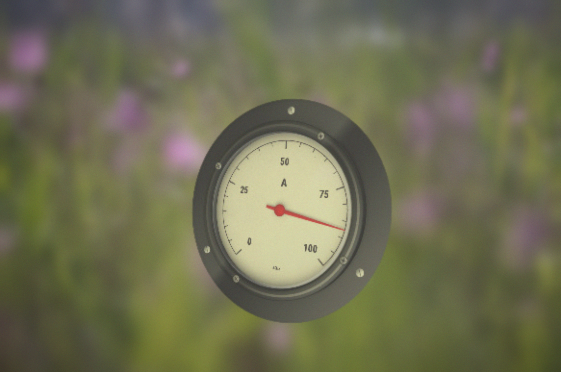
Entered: 87.5 (A)
